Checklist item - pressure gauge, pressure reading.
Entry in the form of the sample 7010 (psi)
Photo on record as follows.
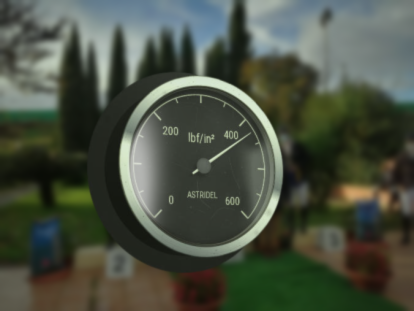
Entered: 425 (psi)
